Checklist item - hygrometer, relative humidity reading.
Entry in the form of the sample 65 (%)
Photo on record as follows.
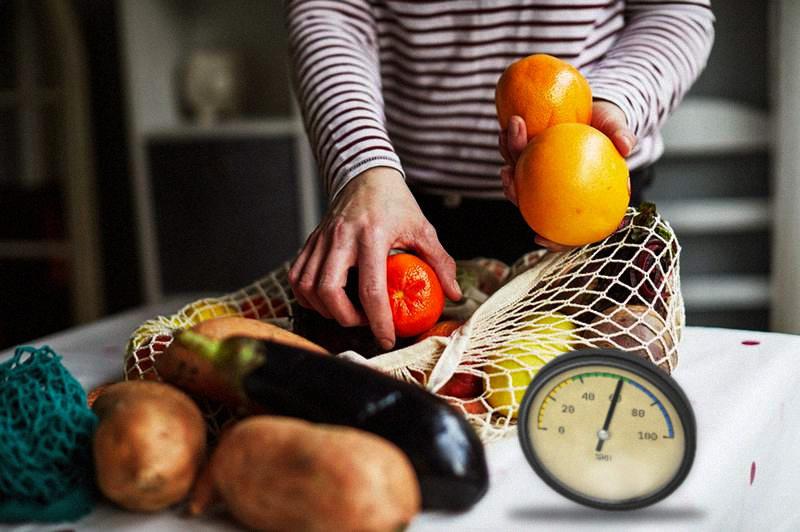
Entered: 60 (%)
